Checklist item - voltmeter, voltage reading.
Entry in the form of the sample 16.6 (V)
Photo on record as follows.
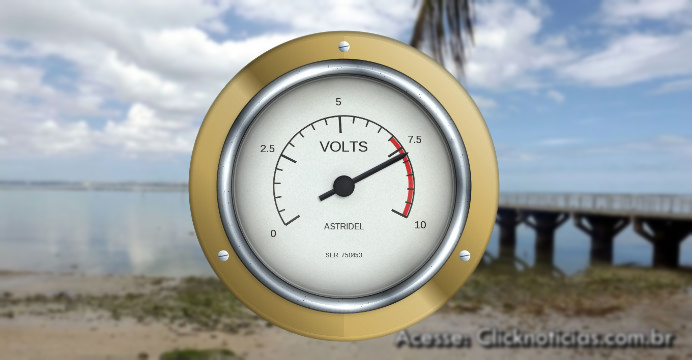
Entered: 7.75 (V)
